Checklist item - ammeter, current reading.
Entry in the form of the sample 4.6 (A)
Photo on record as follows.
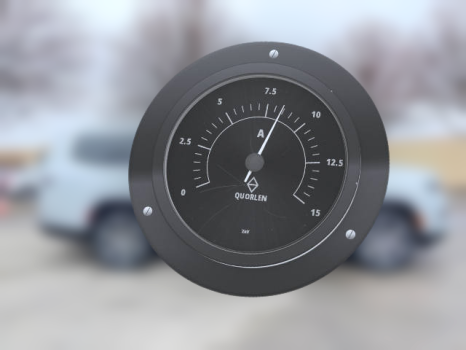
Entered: 8.5 (A)
